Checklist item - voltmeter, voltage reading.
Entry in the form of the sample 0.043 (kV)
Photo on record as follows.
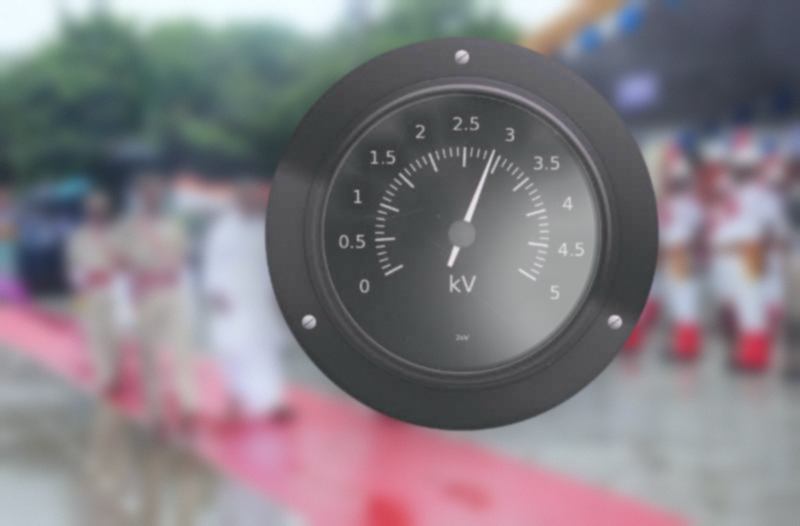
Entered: 2.9 (kV)
